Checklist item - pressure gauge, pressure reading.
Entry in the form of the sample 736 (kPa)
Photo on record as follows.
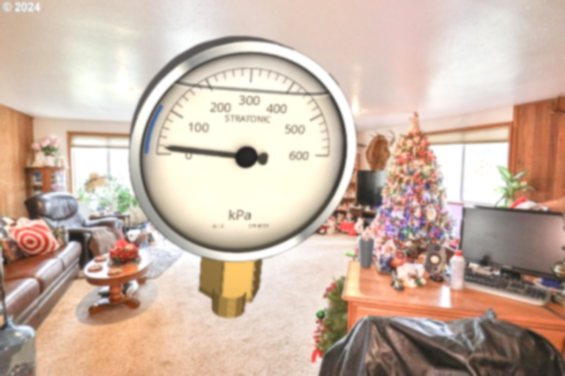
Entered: 20 (kPa)
